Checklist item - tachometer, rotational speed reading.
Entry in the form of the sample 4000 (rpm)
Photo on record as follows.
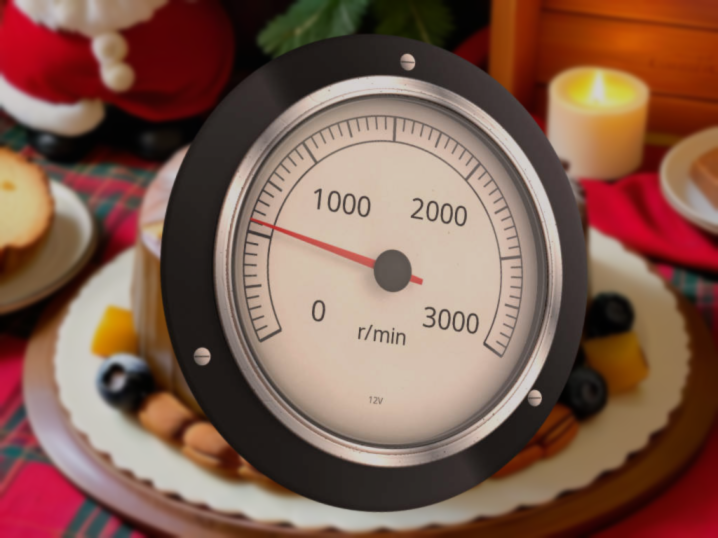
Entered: 550 (rpm)
